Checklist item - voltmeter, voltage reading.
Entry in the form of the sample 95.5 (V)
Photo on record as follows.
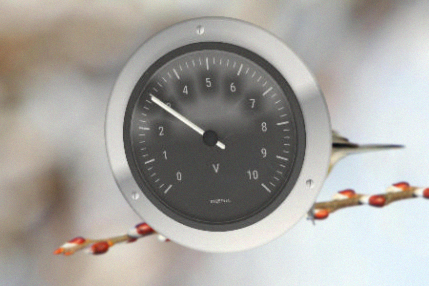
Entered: 3 (V)
